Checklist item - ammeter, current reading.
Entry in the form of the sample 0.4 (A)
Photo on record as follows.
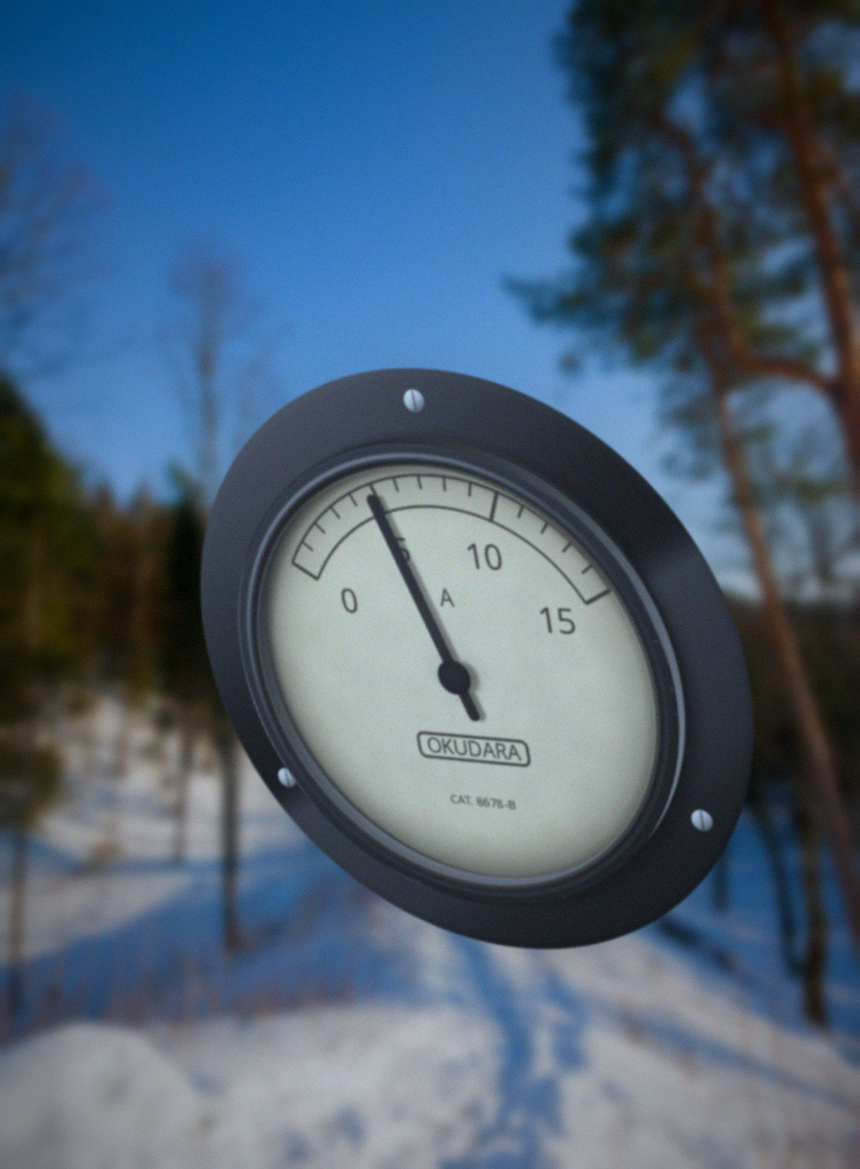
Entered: 5 (A)
